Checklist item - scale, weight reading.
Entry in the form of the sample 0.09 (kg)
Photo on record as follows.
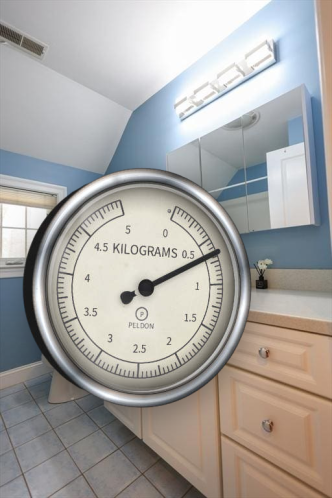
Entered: 0.65 (kg)
